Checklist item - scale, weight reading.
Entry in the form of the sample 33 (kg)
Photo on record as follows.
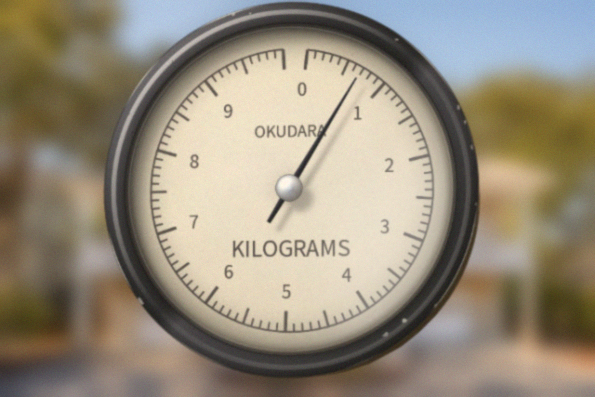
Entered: 0.7 (kg)
